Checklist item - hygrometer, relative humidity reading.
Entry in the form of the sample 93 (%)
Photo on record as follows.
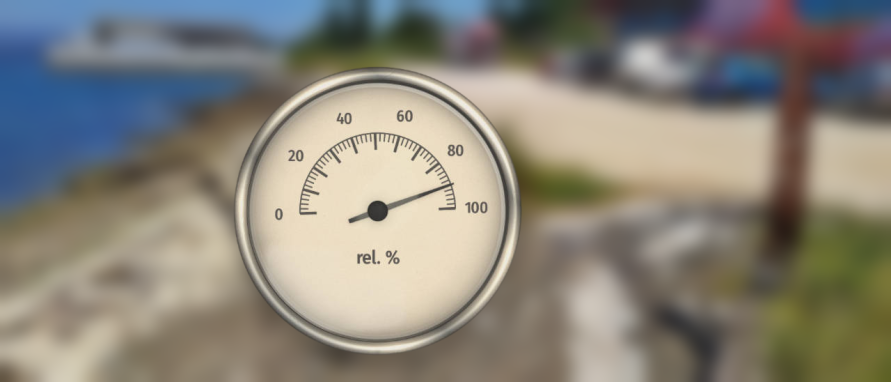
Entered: 90 (%)
